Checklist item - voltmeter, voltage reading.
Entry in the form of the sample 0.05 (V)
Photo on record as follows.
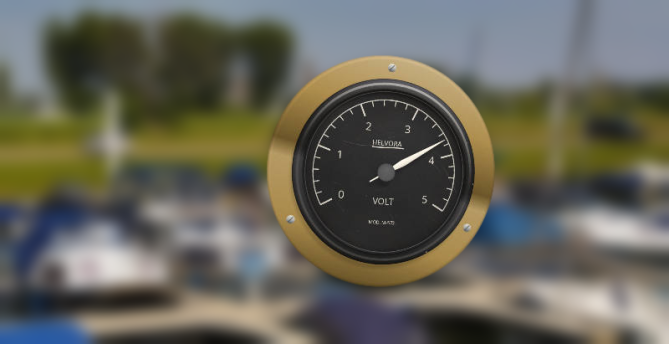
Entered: 3.7 (V)
